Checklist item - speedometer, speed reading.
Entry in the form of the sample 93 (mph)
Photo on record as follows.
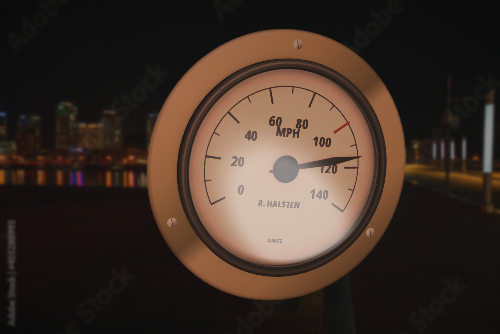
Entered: 115 (mph)
